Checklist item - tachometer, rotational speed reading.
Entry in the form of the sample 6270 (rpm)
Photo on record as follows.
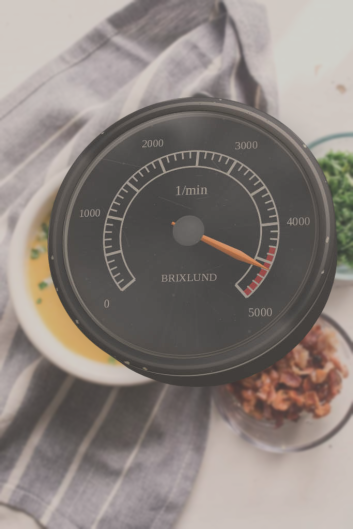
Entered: 4600 (rpm)
